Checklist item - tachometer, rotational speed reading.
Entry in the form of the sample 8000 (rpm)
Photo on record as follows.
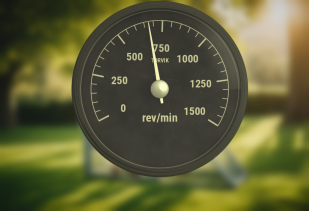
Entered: 675 (rpm)
